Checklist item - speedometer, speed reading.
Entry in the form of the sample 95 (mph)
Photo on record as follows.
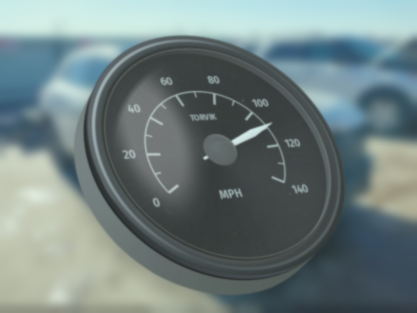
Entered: 110 (mph)
